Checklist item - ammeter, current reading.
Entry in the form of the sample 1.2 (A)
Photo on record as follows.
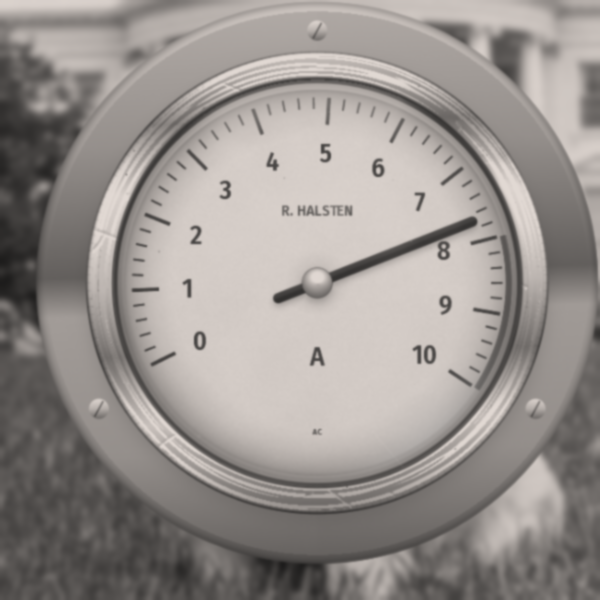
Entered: 7.7 (A)
